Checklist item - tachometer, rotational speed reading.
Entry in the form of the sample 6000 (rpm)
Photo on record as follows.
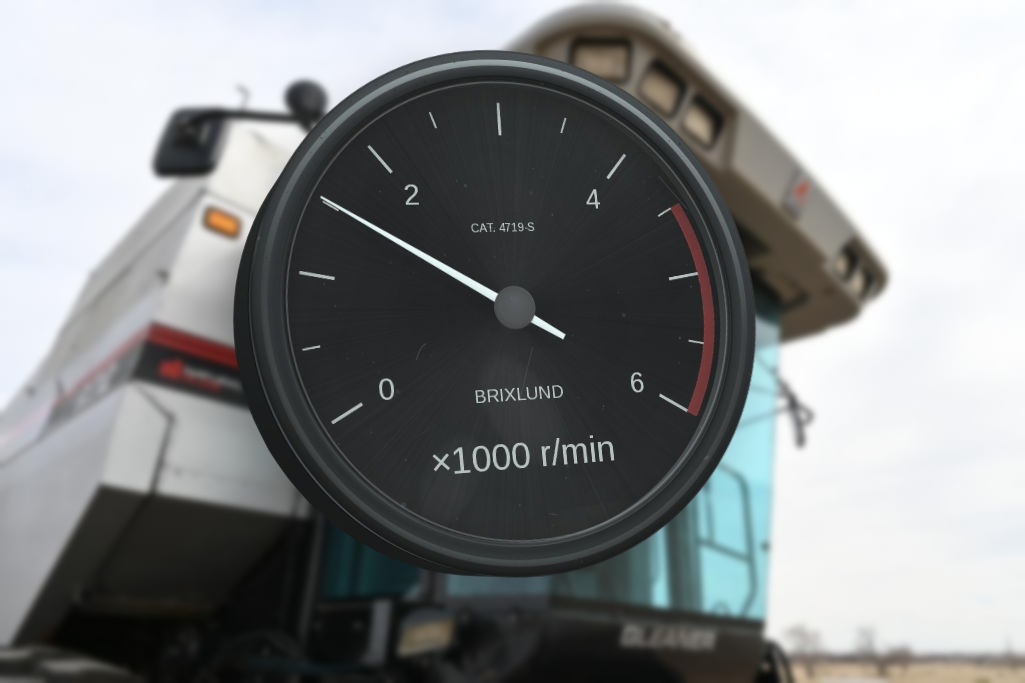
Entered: 1500 (rpm)
